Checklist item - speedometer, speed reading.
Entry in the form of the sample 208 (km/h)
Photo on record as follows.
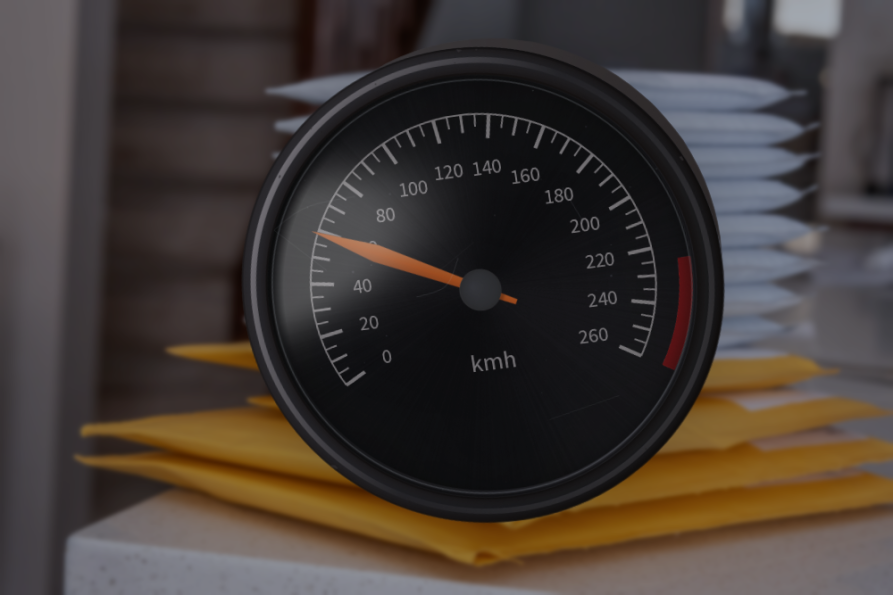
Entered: 60 (km/h)
